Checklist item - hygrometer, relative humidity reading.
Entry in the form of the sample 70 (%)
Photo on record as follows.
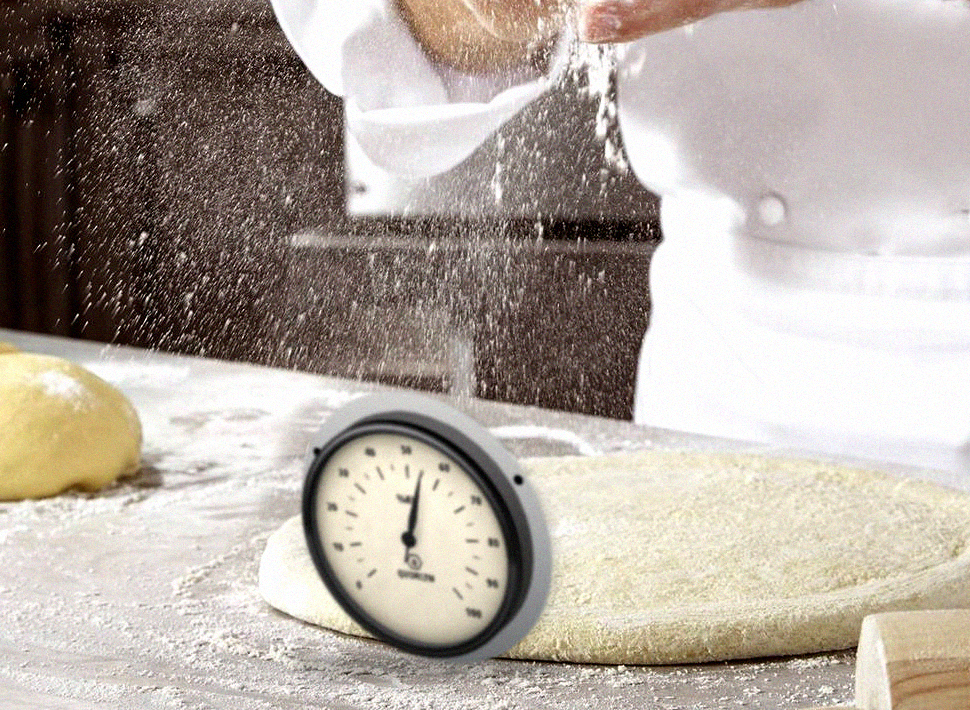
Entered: 55 (%)
